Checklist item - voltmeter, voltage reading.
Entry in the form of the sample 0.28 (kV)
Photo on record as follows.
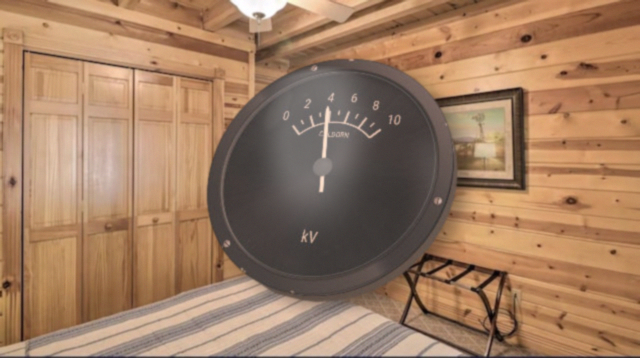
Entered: 4 (kV)
